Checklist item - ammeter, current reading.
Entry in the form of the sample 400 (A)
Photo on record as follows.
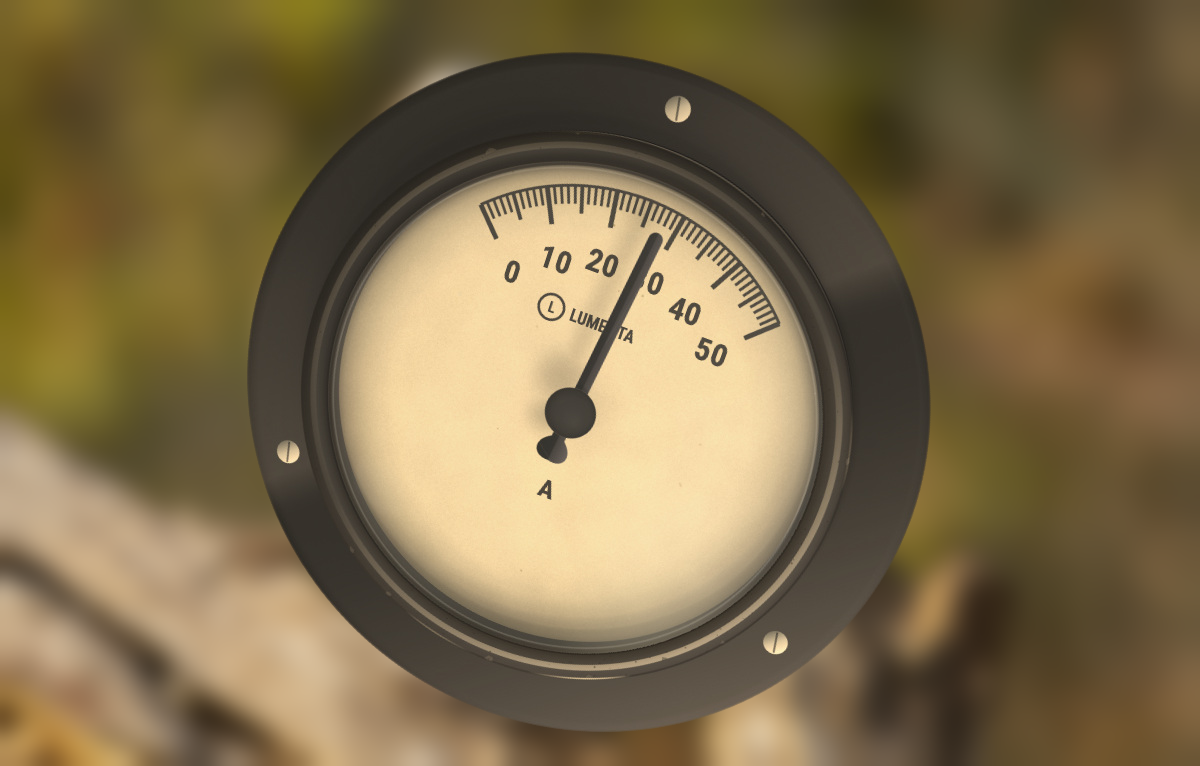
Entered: 28 (A)
